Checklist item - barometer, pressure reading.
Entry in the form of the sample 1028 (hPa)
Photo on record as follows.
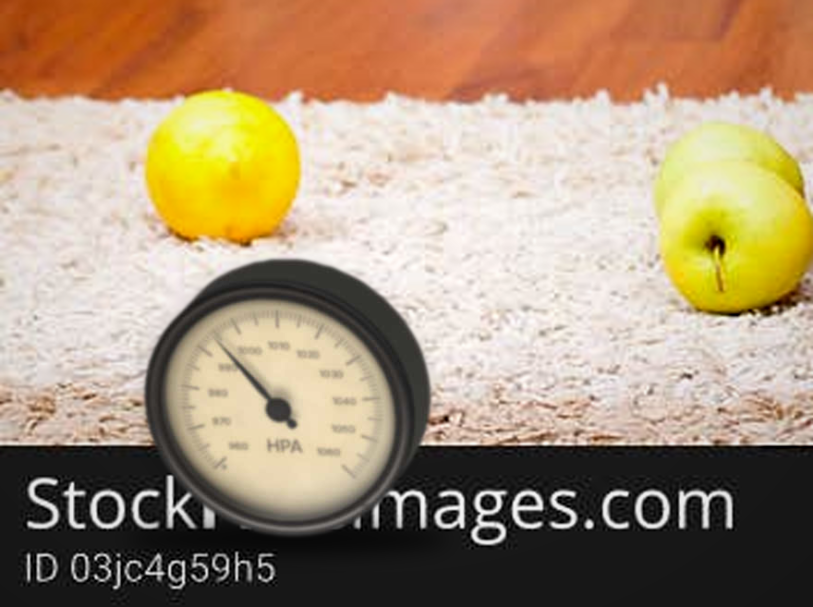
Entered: 995 (hPa)
